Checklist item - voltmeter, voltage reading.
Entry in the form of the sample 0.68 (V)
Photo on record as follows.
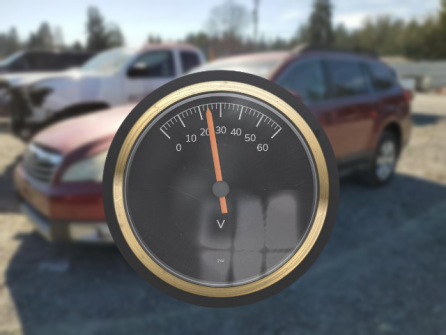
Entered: 24 (V)
